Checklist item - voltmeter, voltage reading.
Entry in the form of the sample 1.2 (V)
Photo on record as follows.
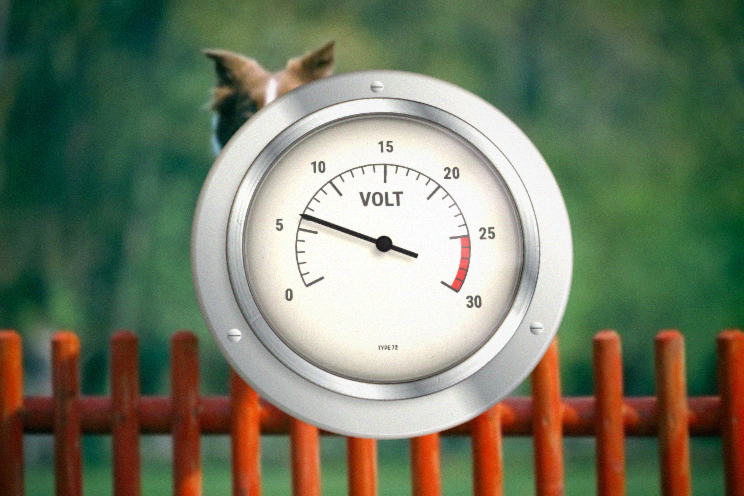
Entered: 6 (V)
